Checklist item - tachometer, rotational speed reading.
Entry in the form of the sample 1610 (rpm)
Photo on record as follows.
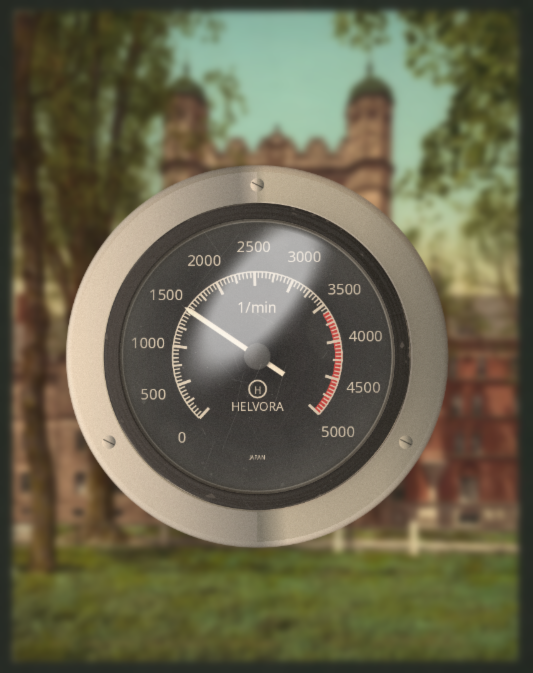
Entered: 1500 (rpm)
